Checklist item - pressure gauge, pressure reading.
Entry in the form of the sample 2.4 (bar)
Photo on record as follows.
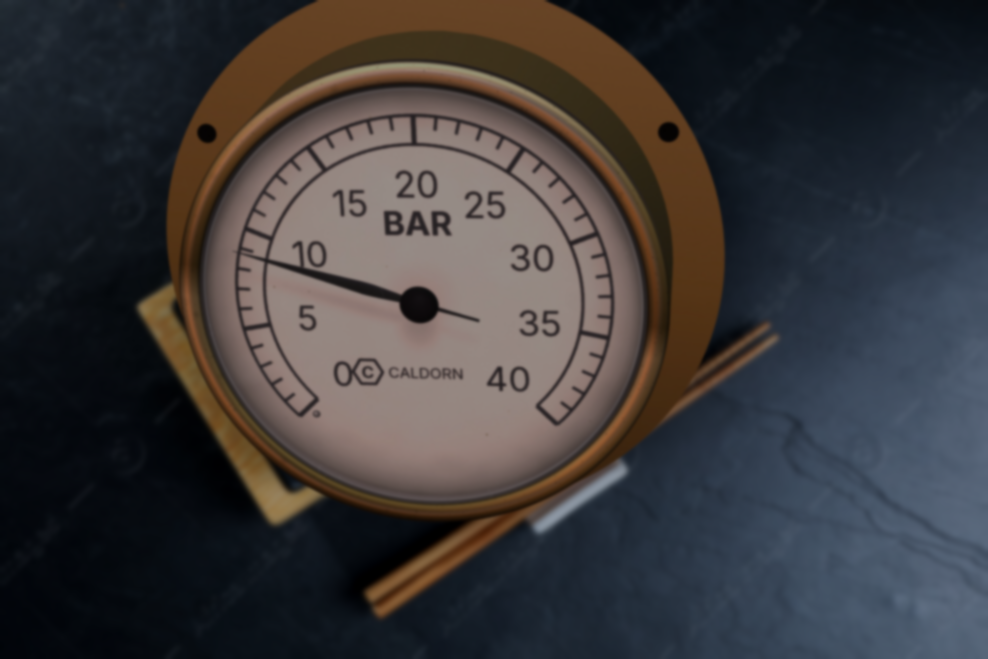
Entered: 9 (bar)
